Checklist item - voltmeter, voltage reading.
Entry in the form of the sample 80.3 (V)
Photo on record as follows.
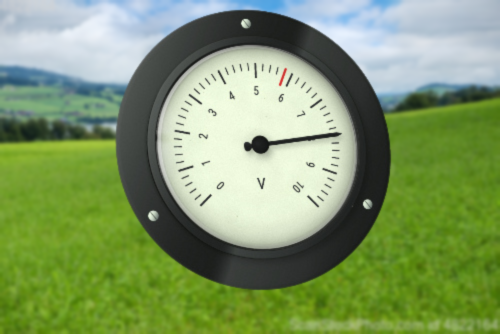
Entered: 8 (V)
